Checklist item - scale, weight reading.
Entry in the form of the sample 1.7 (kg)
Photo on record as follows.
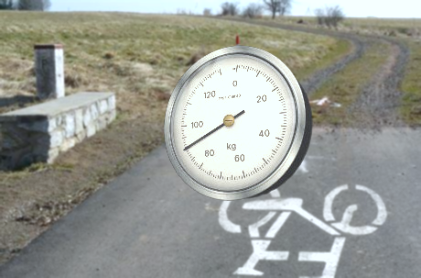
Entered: 90 (kg)
